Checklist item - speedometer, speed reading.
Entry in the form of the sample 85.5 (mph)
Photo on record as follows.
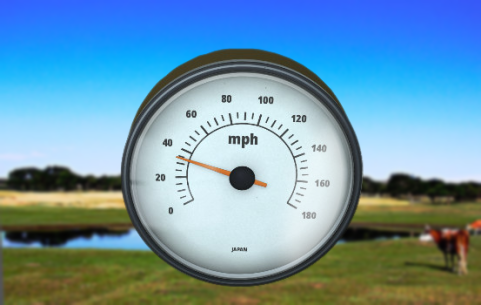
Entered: 35 (mph)
